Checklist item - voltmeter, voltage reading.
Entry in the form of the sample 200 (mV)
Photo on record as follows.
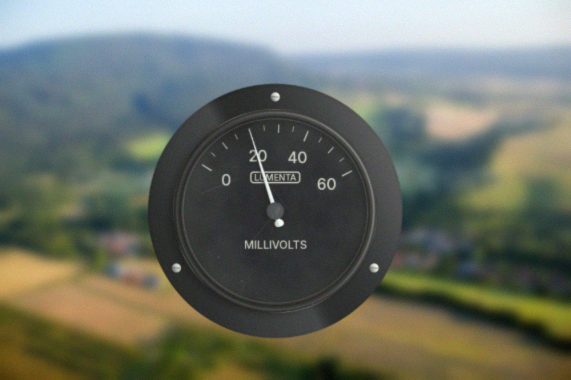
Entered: 20 (mV)
